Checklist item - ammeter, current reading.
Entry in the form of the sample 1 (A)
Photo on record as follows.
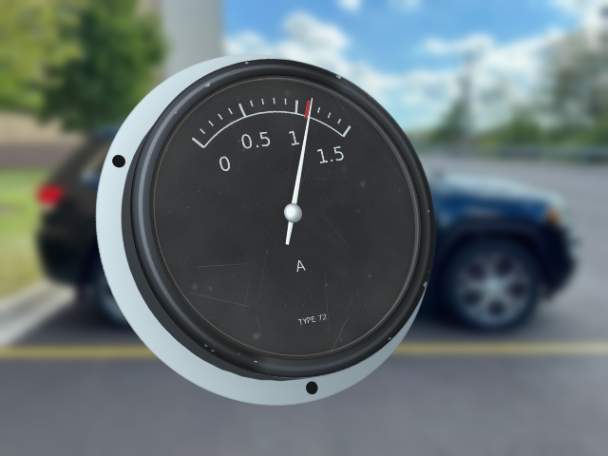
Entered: 1.1 (A)
